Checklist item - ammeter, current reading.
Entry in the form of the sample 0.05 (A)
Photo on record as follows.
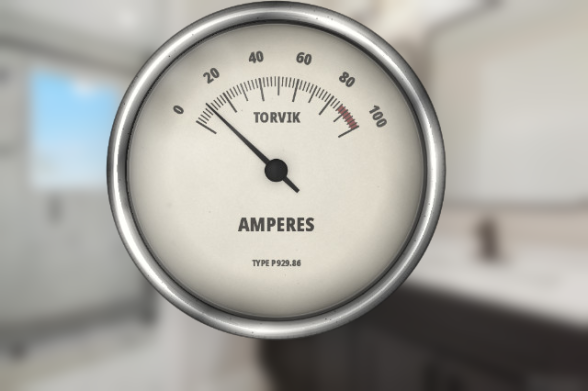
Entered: 10 (A)
